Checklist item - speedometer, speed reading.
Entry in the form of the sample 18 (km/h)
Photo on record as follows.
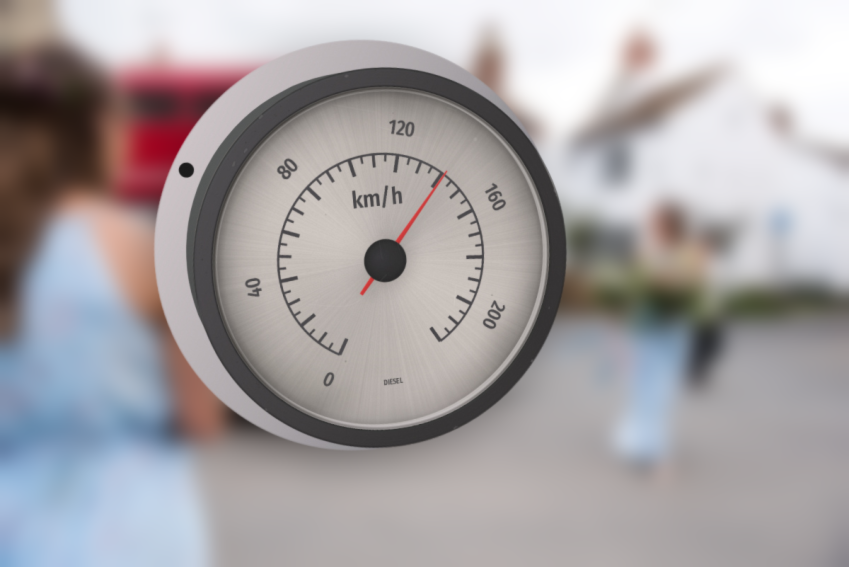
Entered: 140 (km/h)
